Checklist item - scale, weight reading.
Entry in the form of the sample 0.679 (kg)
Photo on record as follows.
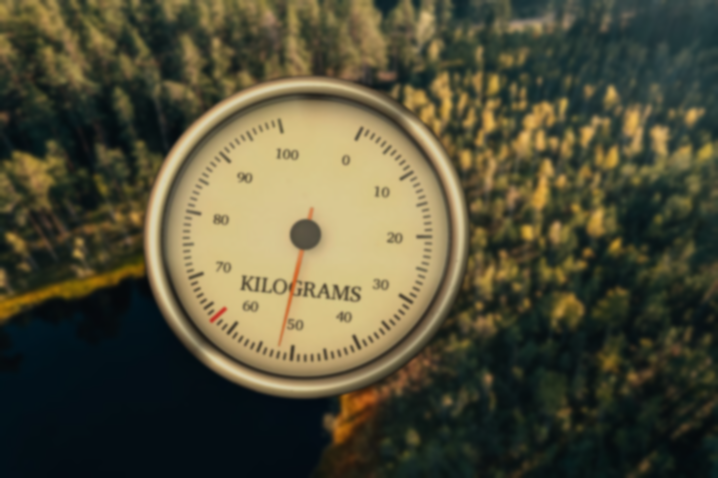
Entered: 52 (kg)
